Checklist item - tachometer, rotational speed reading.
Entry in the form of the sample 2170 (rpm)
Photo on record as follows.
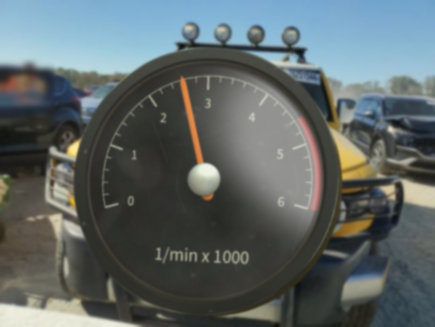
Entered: 2600 (rpm)
